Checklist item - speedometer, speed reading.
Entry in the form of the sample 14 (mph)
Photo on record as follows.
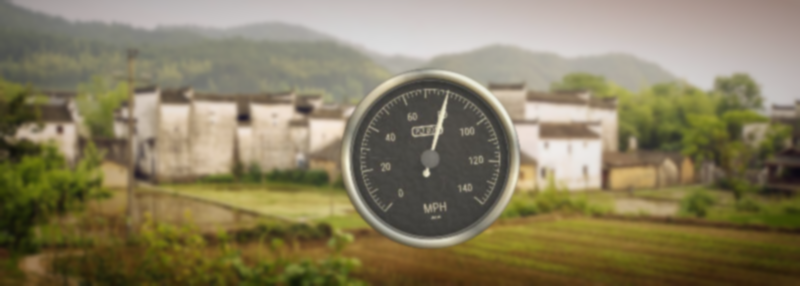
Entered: 80 (mph)
